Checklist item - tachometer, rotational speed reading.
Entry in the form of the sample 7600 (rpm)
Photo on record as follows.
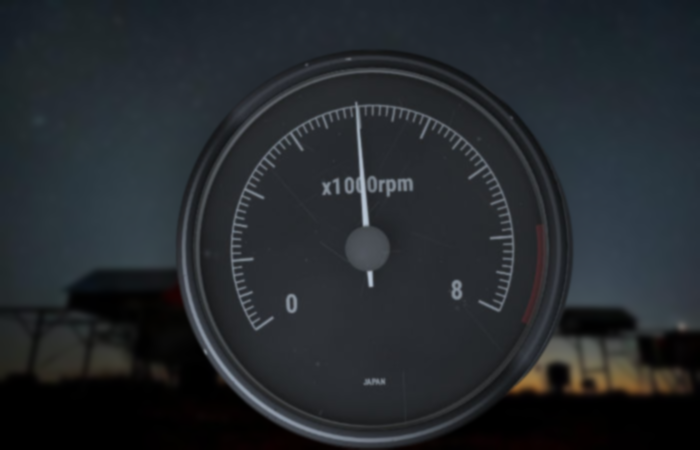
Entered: 4000 (rpm)
